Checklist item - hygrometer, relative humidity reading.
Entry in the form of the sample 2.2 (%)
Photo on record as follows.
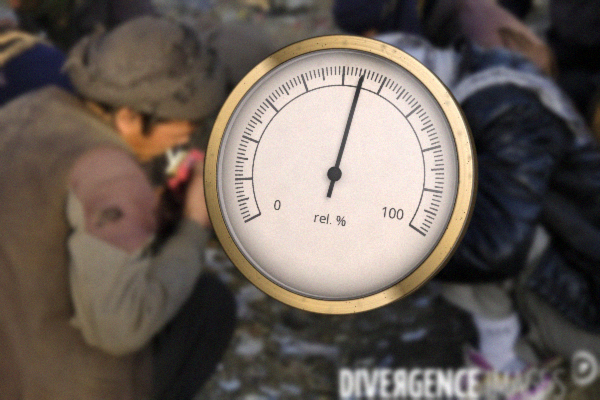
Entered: 55 (%)
